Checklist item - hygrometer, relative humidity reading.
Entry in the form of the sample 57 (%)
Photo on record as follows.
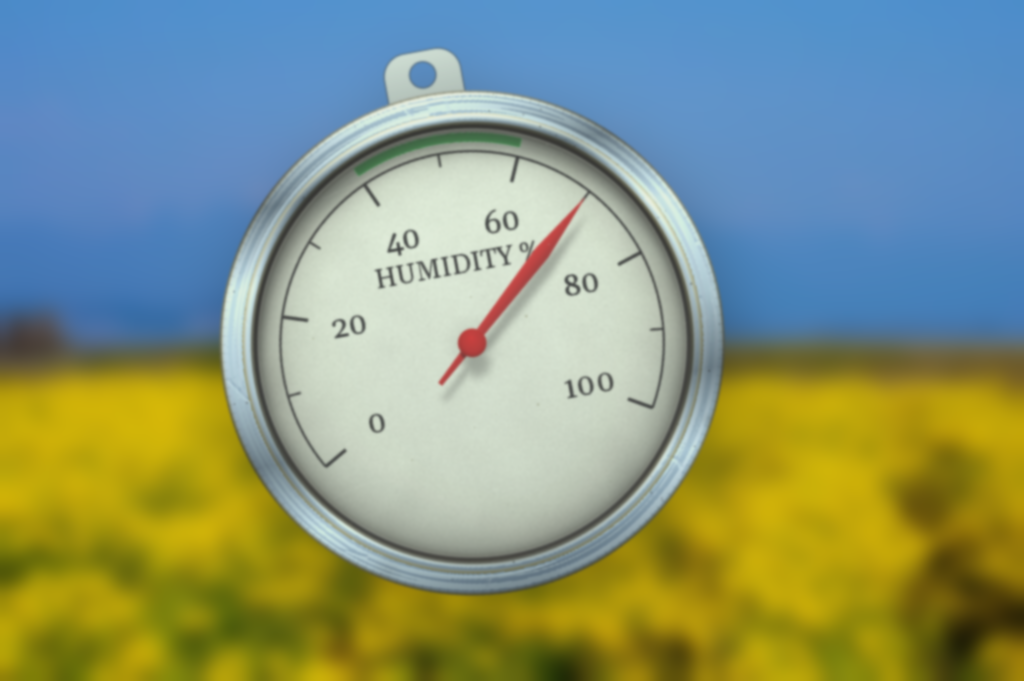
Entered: 70 (%)
